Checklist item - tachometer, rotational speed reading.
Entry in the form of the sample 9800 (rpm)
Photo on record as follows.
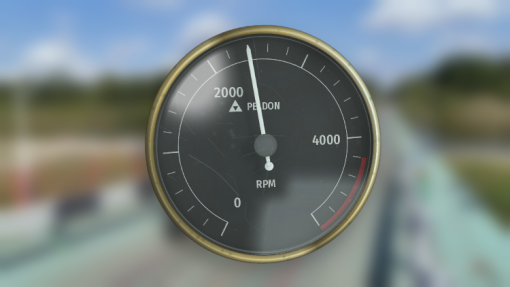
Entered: 2400 (rpm)
